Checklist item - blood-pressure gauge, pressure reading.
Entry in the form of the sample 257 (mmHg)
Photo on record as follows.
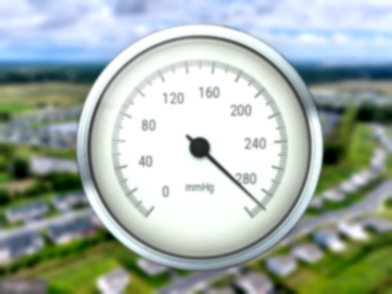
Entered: 290 (mmHg)
